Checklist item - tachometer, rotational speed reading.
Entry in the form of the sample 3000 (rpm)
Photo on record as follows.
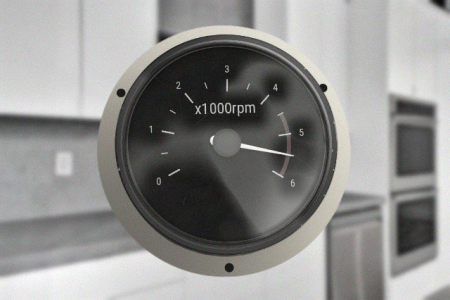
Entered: 5500 (rpm)
